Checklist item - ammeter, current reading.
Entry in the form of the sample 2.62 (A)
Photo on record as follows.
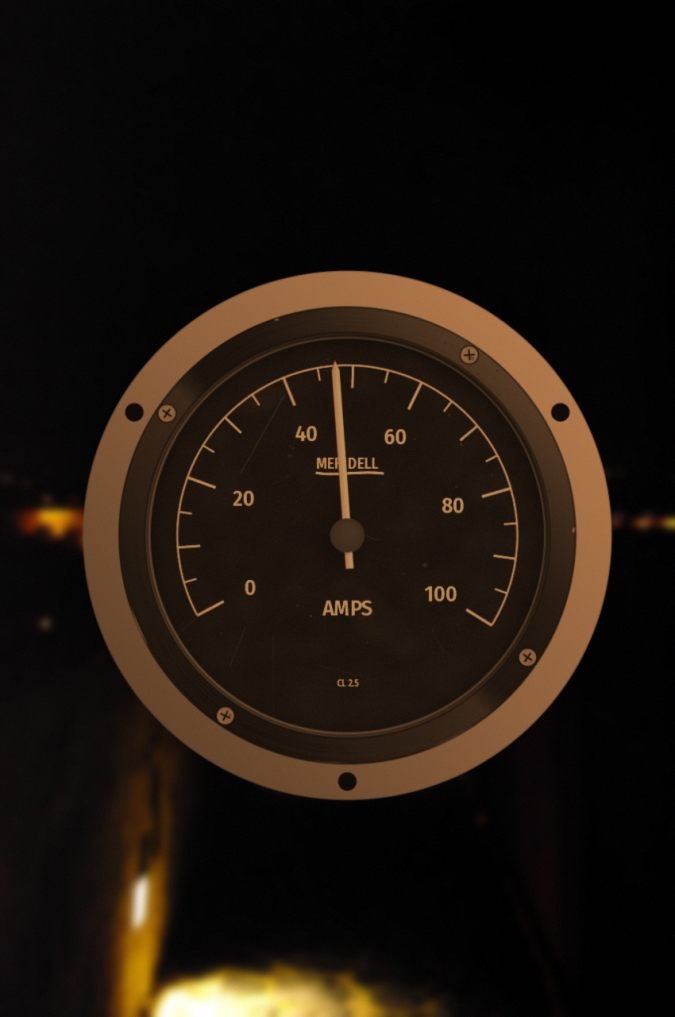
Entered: 47.5 (A)
